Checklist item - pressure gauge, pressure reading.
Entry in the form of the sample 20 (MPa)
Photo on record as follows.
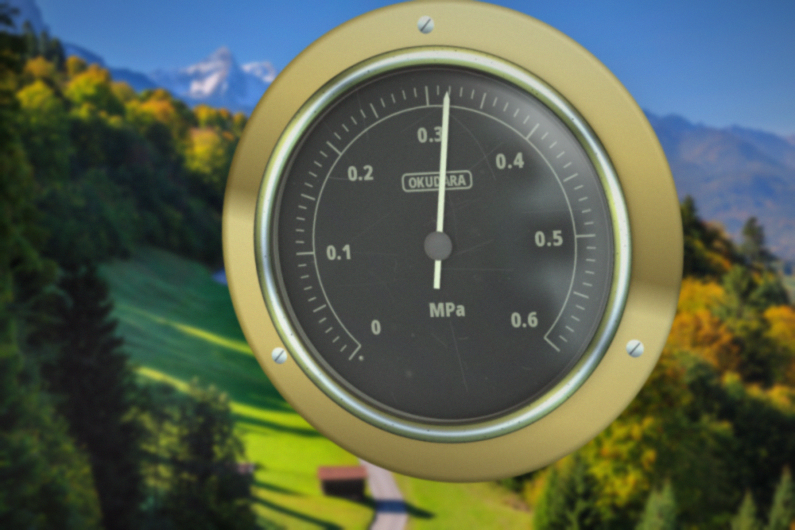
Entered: 0.32 (MPa)
